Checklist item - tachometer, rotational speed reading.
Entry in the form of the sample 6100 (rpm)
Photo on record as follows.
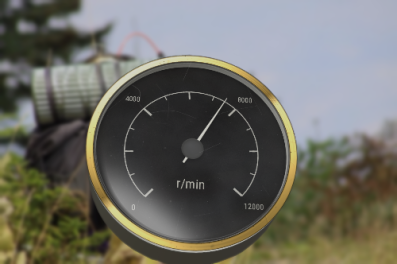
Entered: 7500 (rpm)
